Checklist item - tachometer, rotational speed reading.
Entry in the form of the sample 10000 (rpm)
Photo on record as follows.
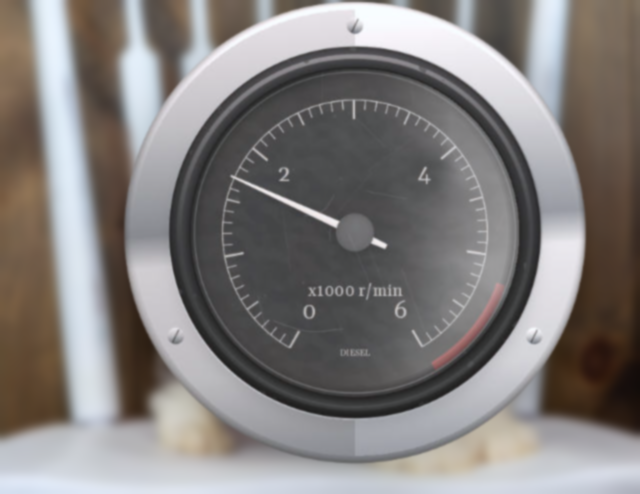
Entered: 1700 (rpm)
